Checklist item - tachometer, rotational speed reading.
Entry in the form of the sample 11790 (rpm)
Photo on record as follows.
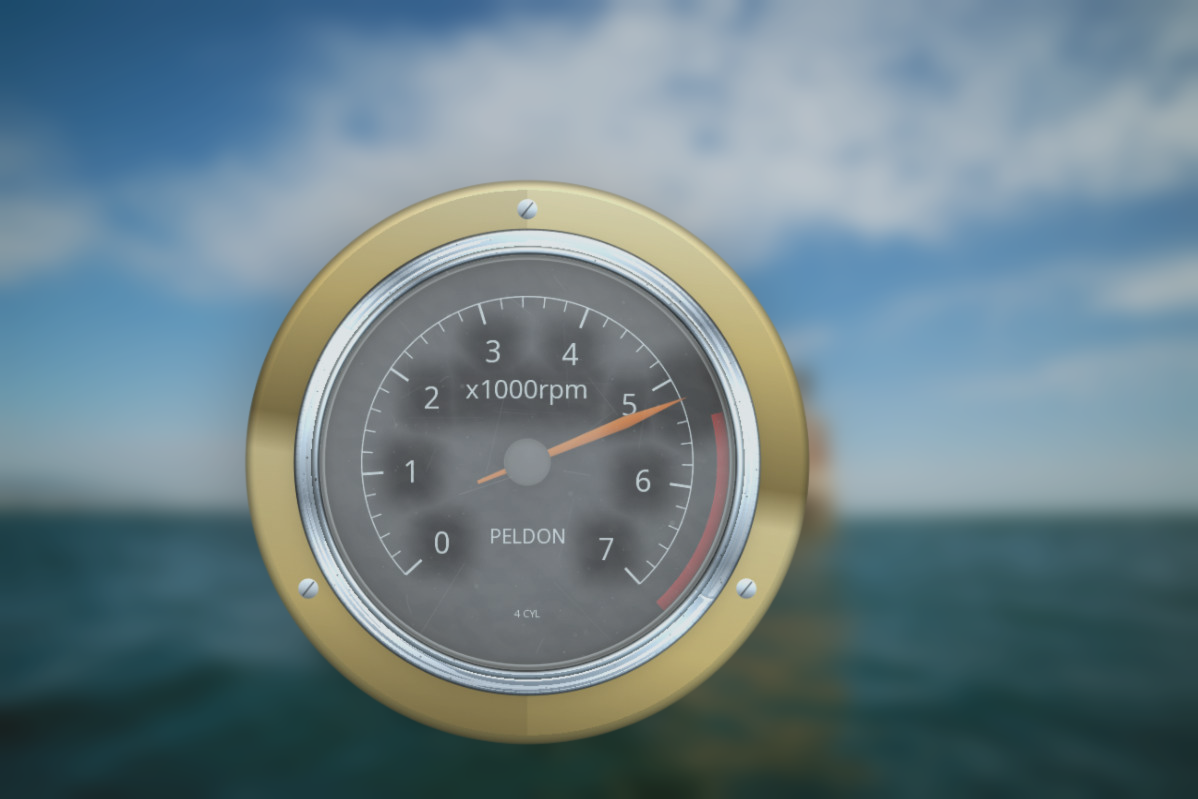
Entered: 5200 (rpm)
